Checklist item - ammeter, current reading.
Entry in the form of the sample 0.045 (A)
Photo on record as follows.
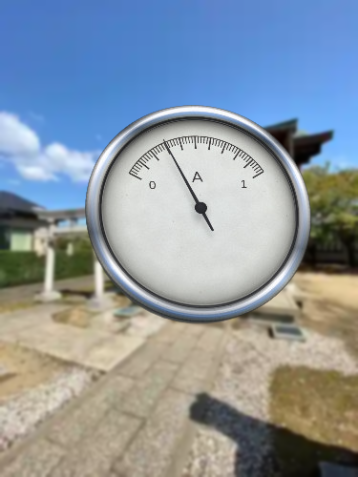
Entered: 0.3 (A)
